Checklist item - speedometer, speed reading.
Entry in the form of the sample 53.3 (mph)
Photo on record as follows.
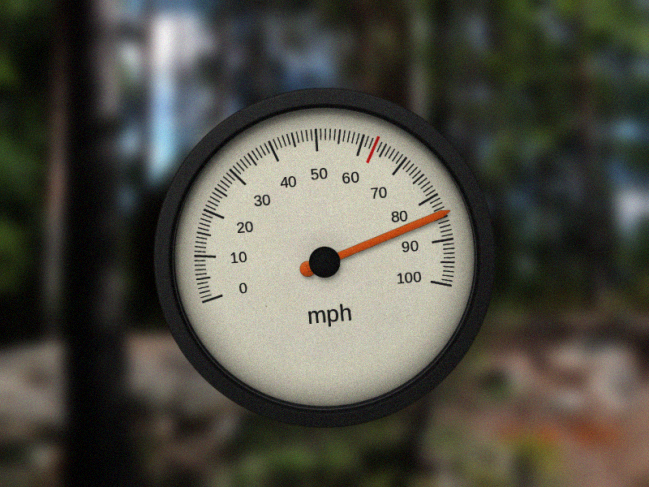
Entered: 84 (mph)
